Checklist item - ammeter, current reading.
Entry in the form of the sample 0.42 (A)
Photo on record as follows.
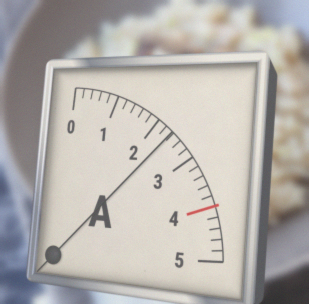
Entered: 2.4 (A)
